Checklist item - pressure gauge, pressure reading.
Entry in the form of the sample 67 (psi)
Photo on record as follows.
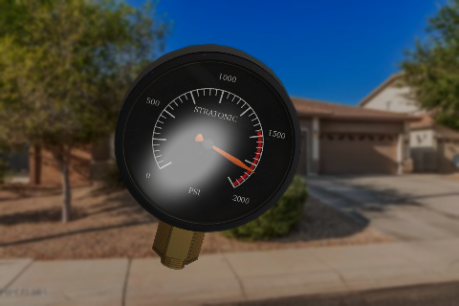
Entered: 1800 (psi)
